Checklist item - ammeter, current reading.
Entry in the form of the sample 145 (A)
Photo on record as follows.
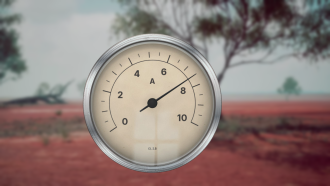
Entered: 7.5 (A)
